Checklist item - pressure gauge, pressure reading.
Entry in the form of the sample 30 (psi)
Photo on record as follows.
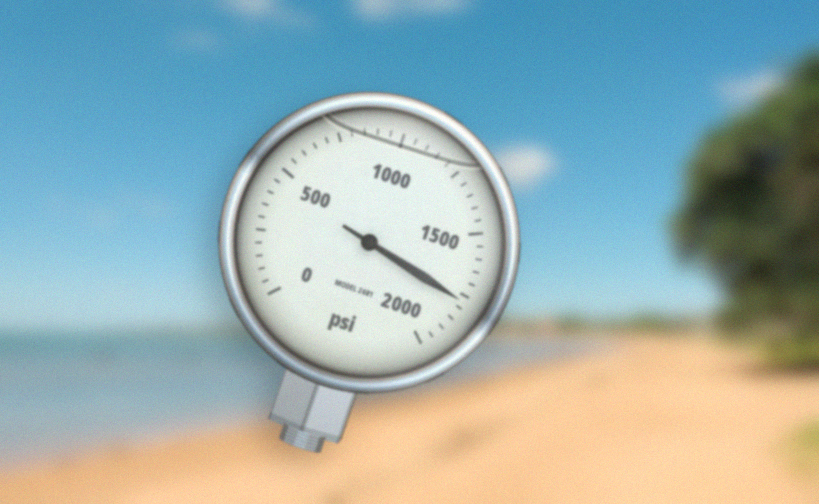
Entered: 1775 (psi)
